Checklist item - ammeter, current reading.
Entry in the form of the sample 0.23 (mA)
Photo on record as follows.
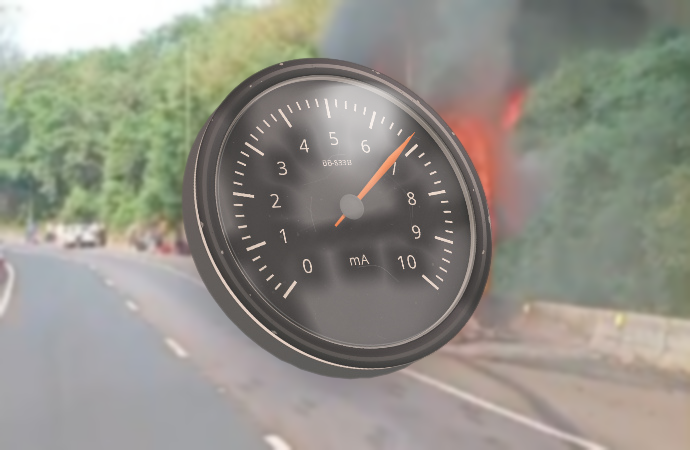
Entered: 6.8 (mA)
